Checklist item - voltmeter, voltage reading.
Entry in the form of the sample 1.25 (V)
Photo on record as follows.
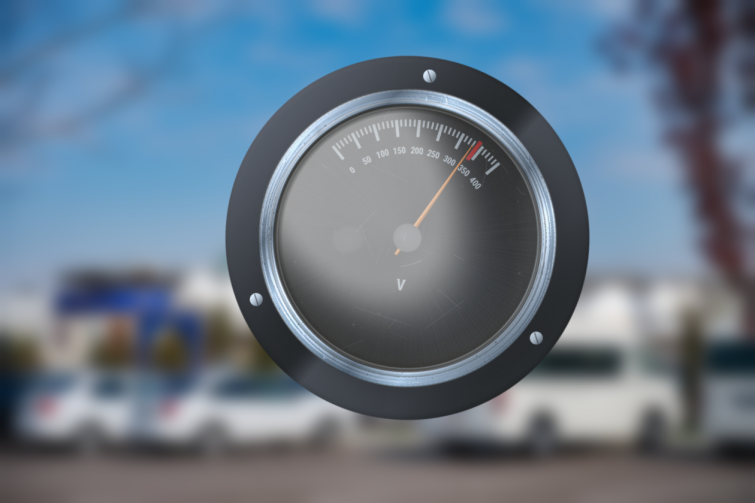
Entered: 330 (V)
